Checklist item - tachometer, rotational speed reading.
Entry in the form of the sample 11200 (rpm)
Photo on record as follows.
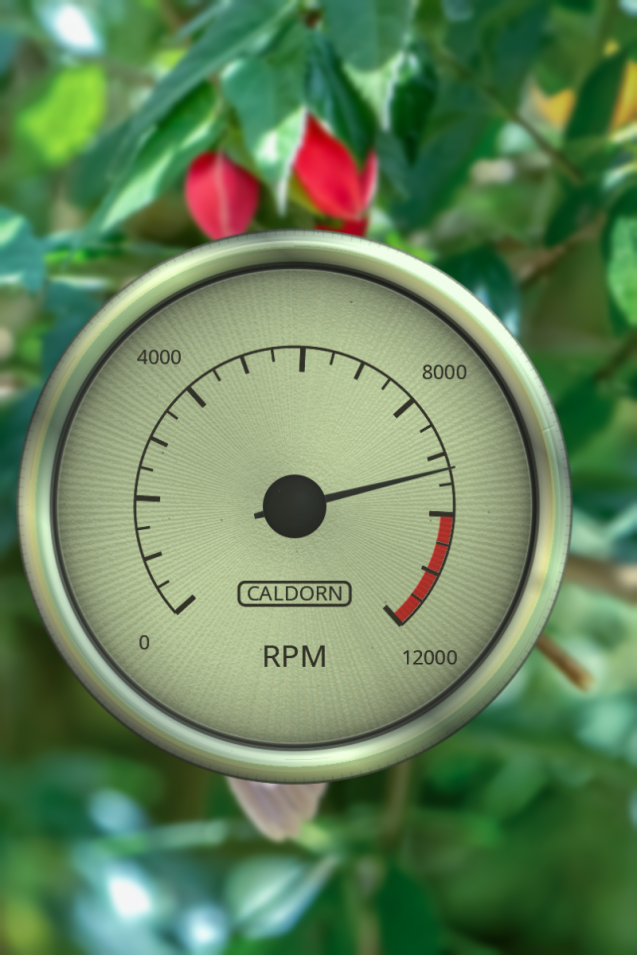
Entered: 9250 (rpm)
